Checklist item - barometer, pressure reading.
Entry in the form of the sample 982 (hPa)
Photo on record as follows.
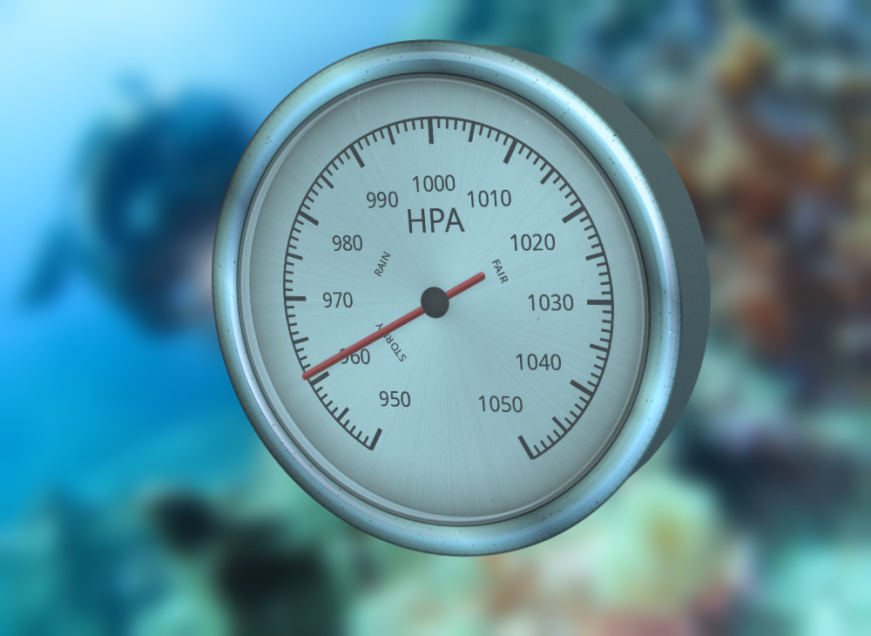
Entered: 961 (hPa)
